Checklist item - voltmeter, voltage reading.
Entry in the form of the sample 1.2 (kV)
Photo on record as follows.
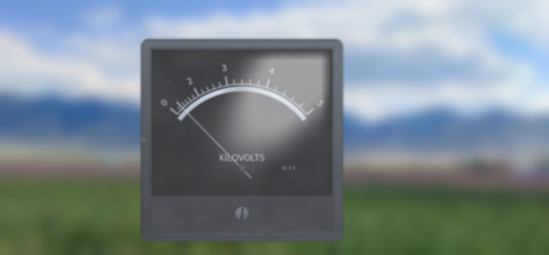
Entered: 1 (kV)
